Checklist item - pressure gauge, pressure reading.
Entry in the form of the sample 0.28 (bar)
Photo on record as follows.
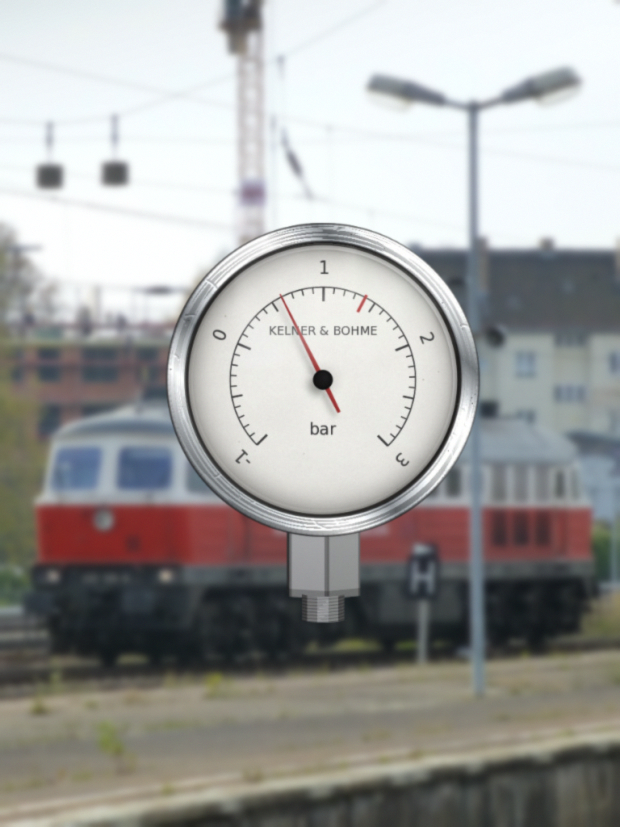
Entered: 0.6 (bar)
